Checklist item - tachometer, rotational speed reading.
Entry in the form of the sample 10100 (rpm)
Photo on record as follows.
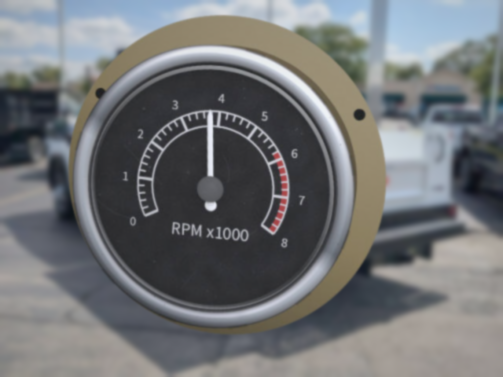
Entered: 3800 (rpm)
